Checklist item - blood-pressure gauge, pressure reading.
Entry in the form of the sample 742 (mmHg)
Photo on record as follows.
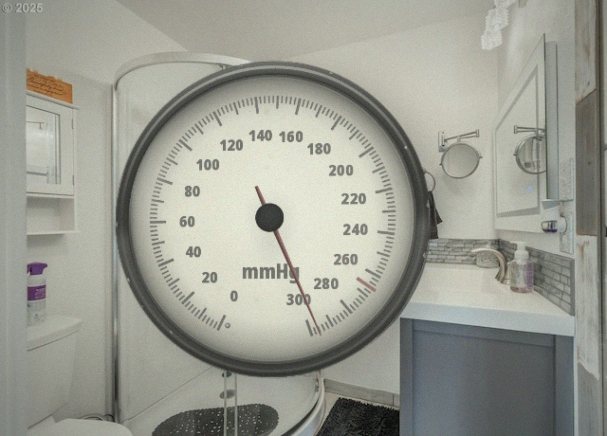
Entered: 296 (mmHg)
